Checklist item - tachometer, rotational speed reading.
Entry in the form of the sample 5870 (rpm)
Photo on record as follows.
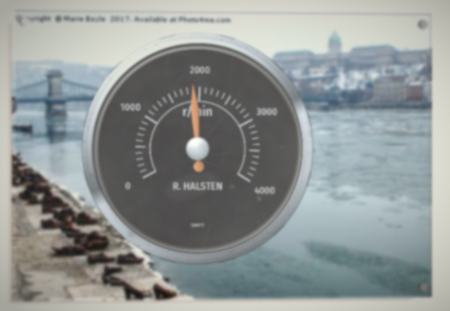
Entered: 1900 (rpm)
